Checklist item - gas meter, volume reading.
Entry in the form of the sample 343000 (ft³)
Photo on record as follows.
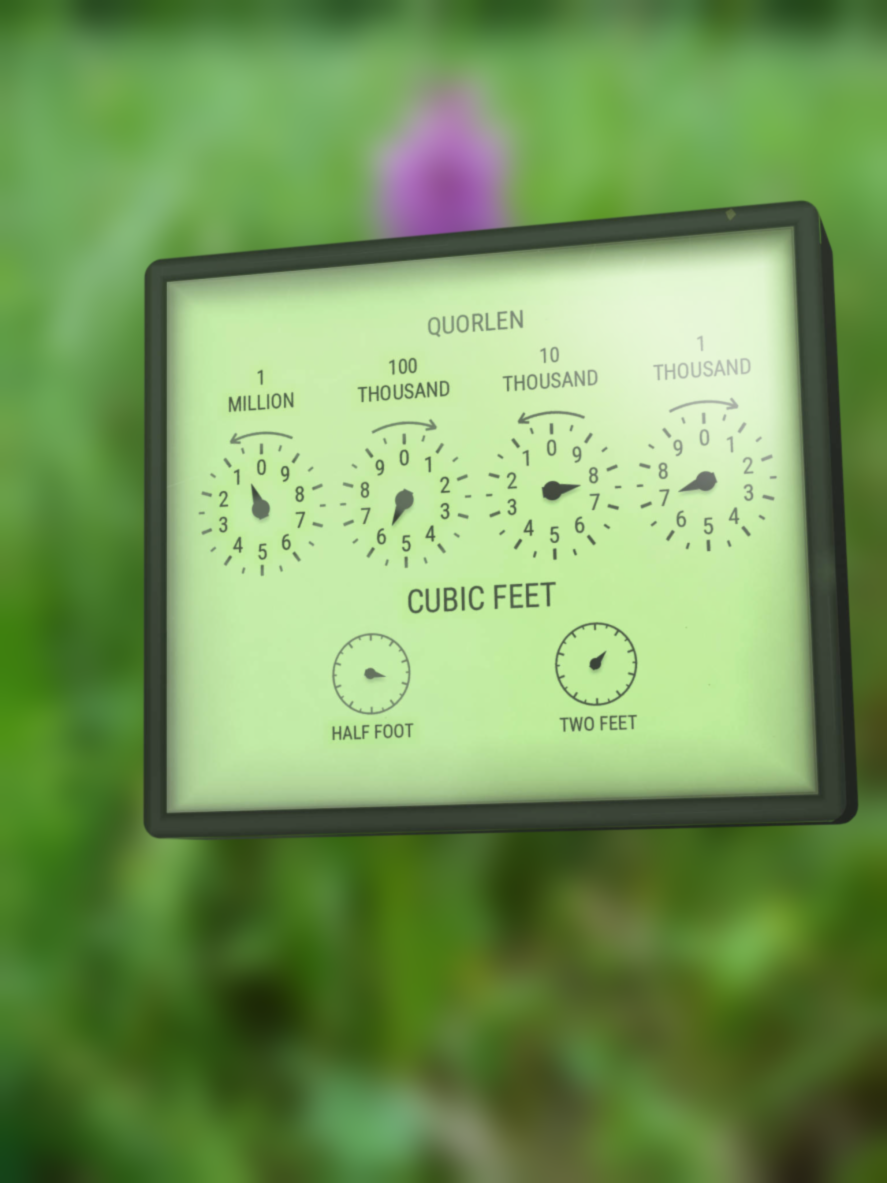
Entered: 57700 (ft³)
